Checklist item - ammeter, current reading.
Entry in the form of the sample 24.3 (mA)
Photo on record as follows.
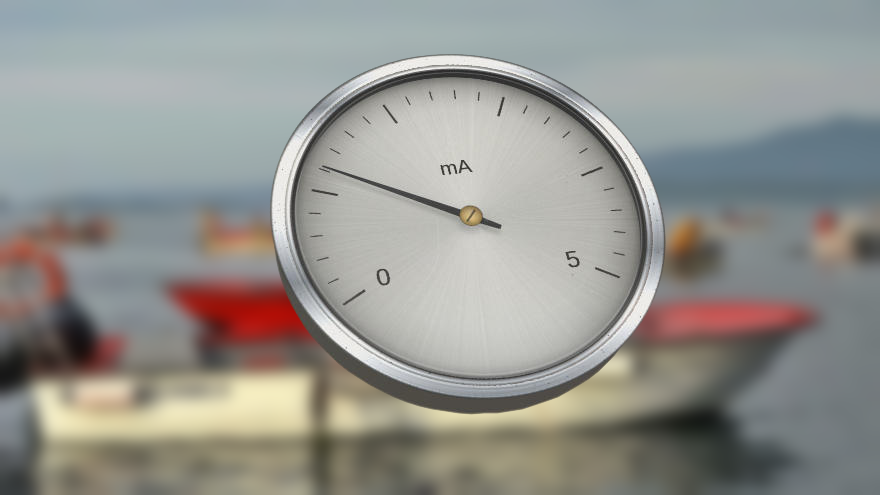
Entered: 1.2 (mA)
